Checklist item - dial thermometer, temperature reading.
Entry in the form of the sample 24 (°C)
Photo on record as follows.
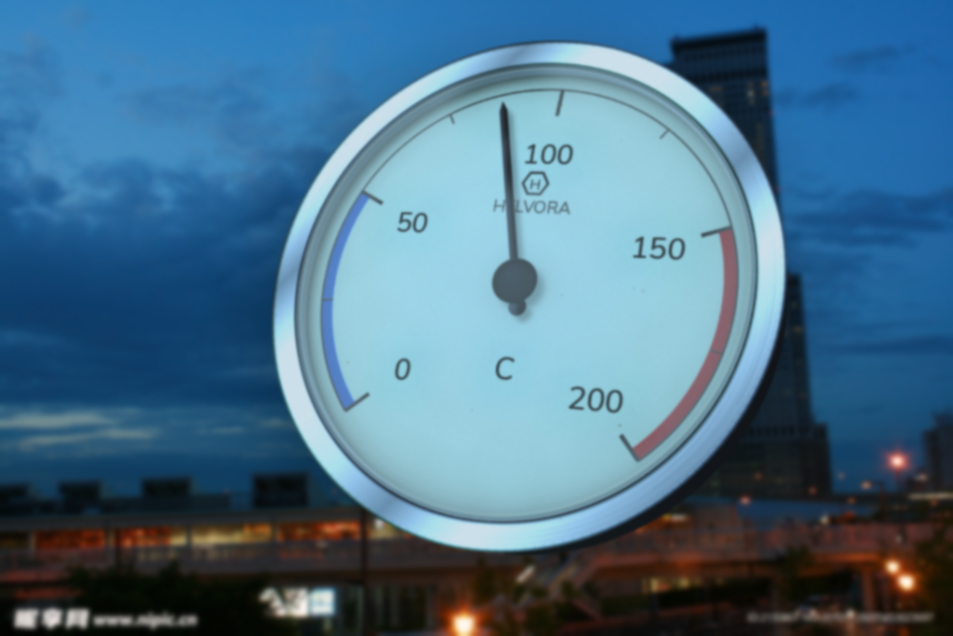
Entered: 87.5 (°C)
